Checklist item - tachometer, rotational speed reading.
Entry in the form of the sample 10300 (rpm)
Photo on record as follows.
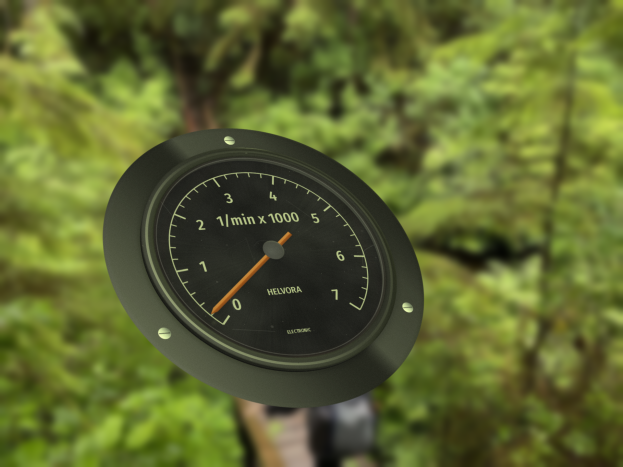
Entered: 200 (rpm)
